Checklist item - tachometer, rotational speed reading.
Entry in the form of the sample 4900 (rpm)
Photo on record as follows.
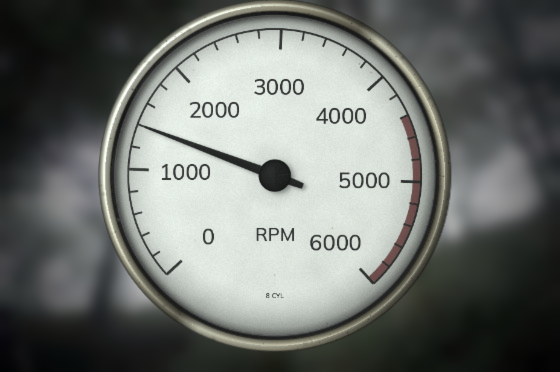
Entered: 1400 (rpm)
